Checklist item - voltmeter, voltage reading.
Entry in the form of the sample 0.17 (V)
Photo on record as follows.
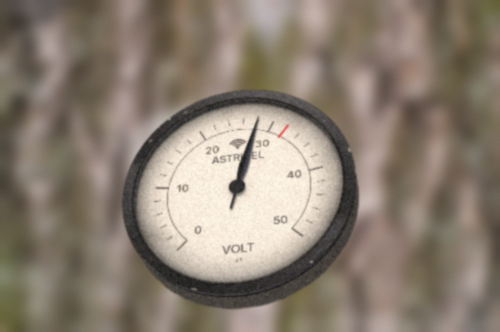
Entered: 28 (V)
